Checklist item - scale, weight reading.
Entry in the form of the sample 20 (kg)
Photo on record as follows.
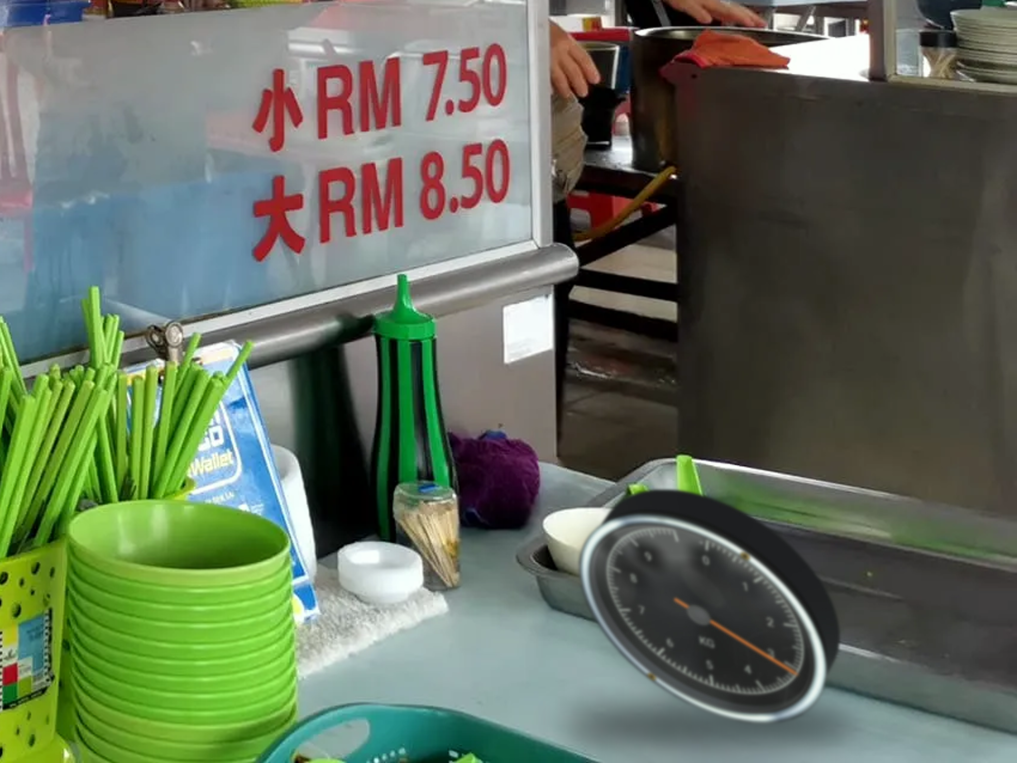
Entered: 3 (kg)
